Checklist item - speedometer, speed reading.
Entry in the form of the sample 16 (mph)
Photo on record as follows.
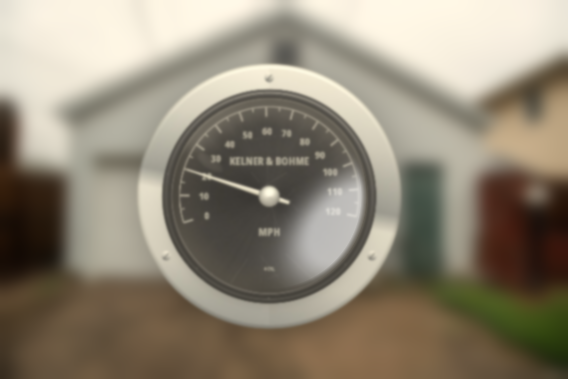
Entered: 20 (mph)
